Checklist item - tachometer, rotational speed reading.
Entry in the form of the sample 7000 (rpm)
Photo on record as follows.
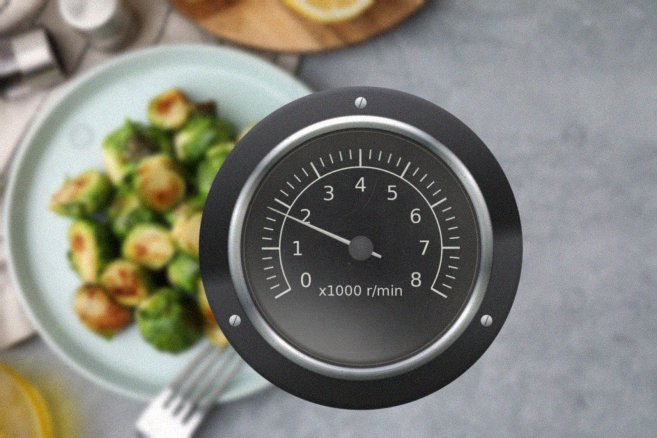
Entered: 1800 (rpm)
